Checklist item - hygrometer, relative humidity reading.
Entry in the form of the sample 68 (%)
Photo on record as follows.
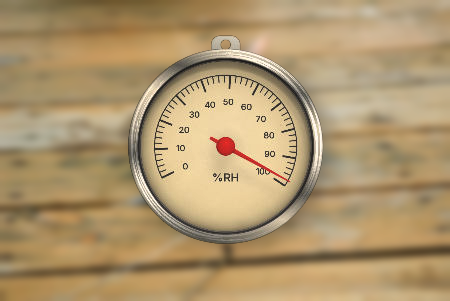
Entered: 98 (%)
